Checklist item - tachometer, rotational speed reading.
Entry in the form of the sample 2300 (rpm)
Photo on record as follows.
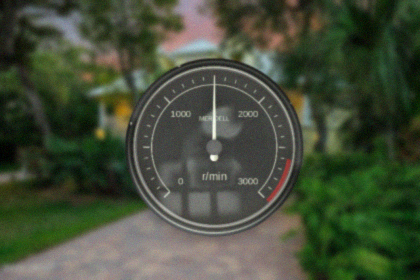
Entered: 1500 (rpm)
